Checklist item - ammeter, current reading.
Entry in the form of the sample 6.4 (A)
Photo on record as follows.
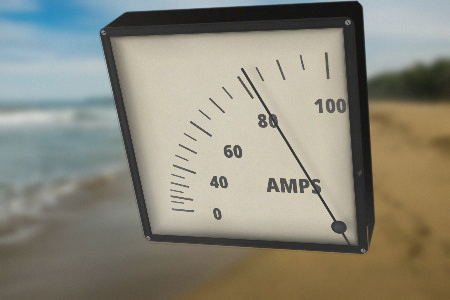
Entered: 82.5 (A)
